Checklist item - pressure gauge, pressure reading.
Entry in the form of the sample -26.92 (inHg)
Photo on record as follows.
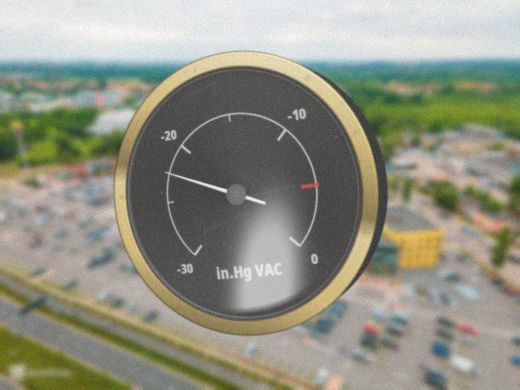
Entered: -22.5 (inHg)
